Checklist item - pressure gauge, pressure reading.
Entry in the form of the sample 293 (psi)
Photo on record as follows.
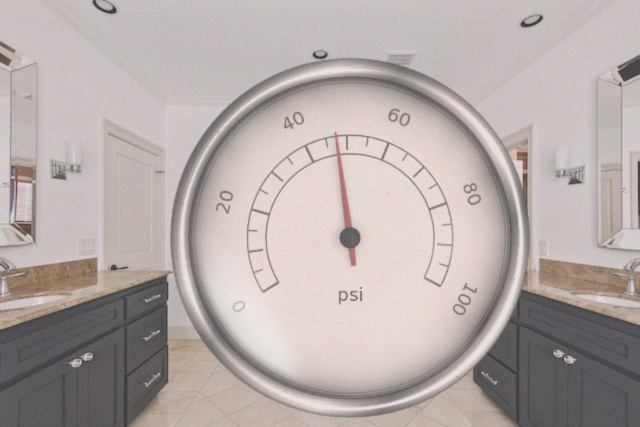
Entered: 47.5 (psi)
